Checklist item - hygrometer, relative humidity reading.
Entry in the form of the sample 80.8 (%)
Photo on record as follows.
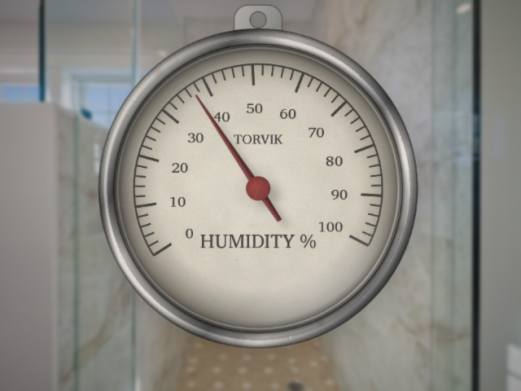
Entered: 37 (%)
